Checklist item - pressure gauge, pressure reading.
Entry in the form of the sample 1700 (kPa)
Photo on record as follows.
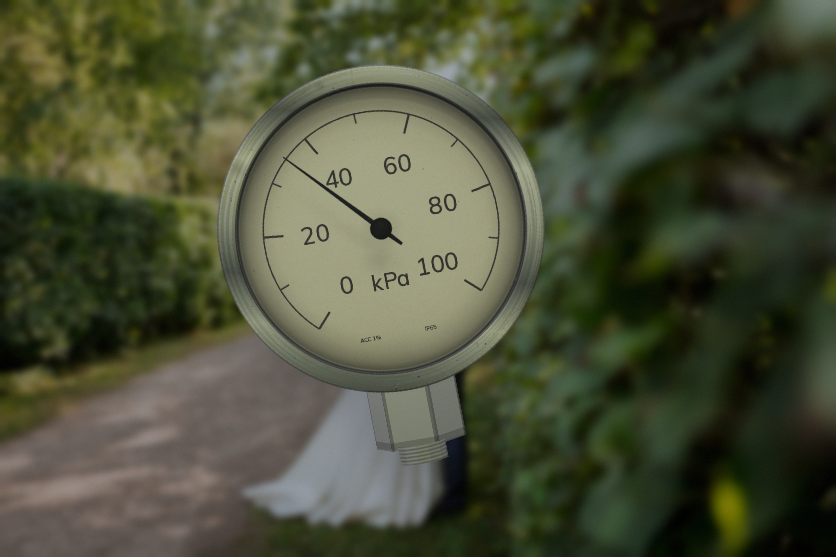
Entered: 35 (kPa)
